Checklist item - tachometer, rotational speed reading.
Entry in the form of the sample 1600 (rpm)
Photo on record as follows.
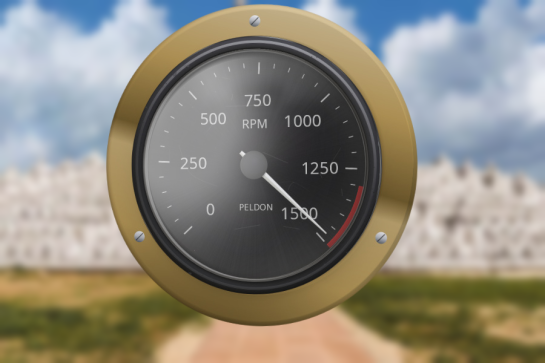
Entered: 1475 (rpm)
